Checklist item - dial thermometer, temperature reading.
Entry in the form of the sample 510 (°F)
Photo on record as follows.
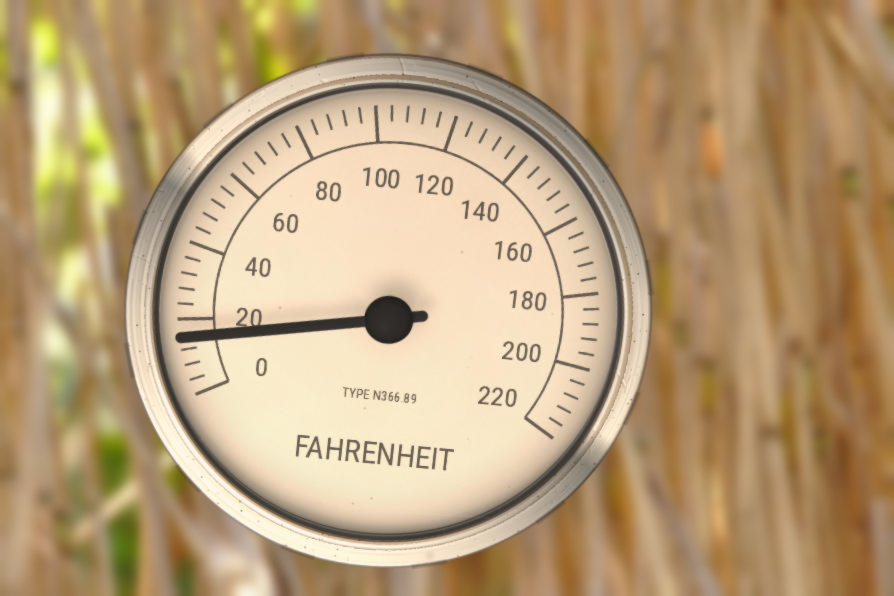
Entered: 16 (°F)
